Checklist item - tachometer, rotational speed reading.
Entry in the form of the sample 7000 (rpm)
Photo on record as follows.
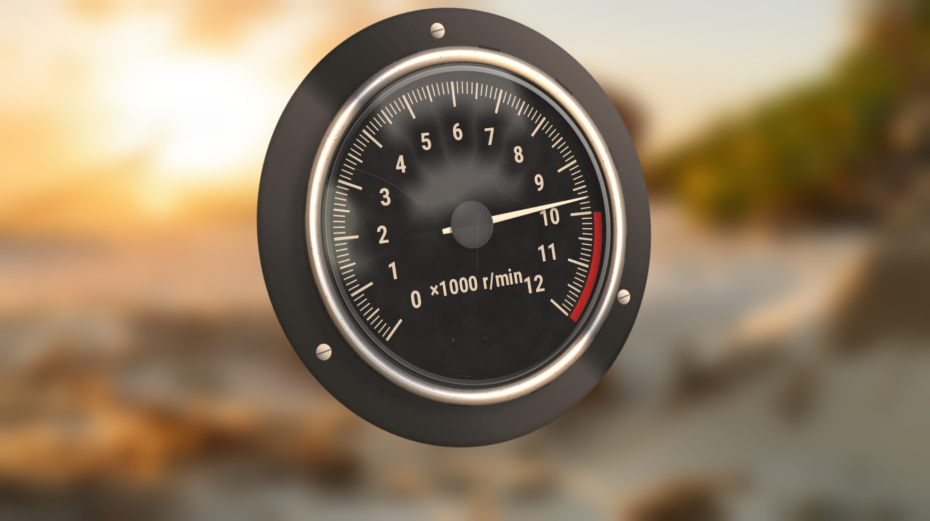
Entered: 9700 (rpm)
